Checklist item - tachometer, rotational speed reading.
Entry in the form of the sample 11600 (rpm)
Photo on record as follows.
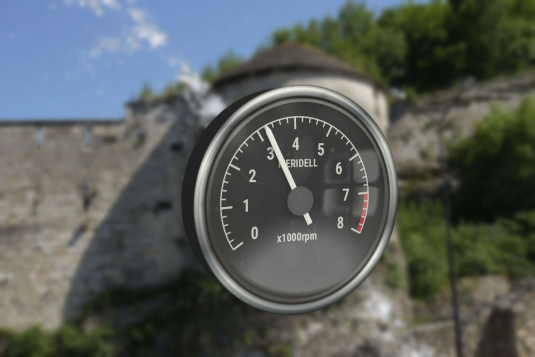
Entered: 3200 (rpm)
